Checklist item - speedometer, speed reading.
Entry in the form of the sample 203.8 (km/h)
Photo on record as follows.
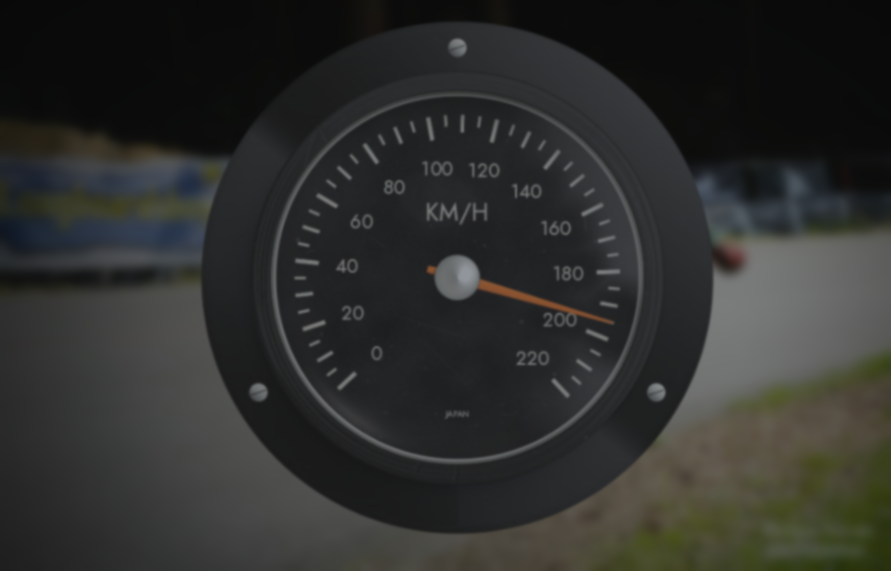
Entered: 195 (km/h)
